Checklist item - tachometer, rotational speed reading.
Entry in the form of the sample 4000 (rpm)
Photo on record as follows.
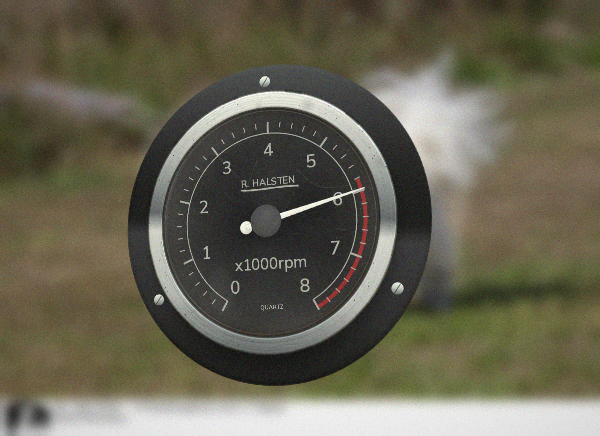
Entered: 6000 (rpm)
